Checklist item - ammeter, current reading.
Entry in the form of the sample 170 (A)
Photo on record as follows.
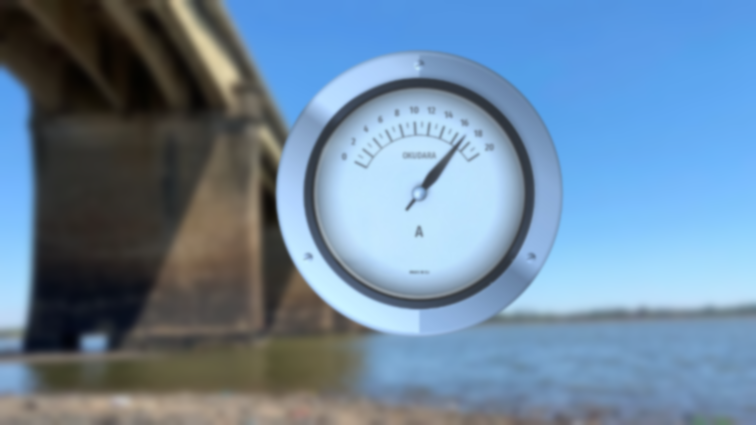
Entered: 17 (A)
